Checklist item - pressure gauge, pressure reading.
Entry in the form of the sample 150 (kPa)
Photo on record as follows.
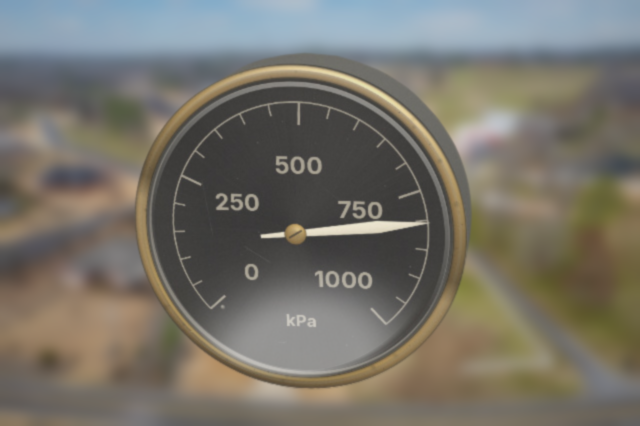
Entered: 800 (kPa)
